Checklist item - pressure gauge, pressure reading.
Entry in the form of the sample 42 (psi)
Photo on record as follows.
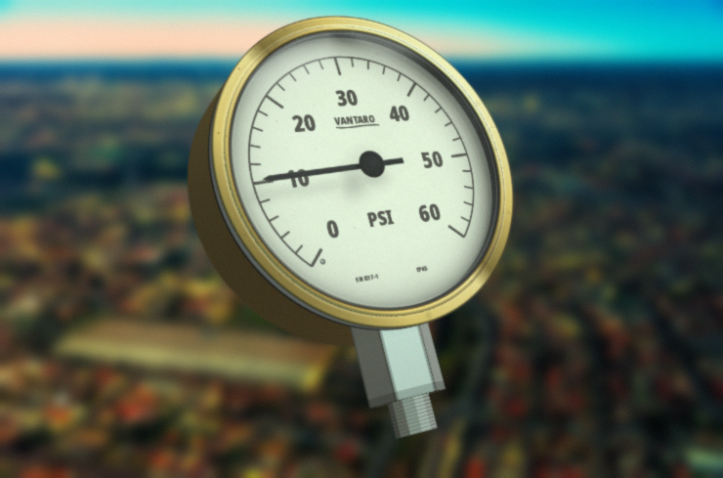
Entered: 10 (psi)
